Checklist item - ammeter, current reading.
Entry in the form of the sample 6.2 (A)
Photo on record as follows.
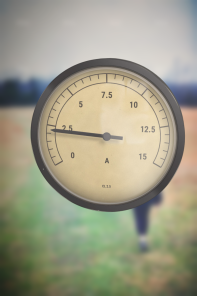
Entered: 2.25 (A)
